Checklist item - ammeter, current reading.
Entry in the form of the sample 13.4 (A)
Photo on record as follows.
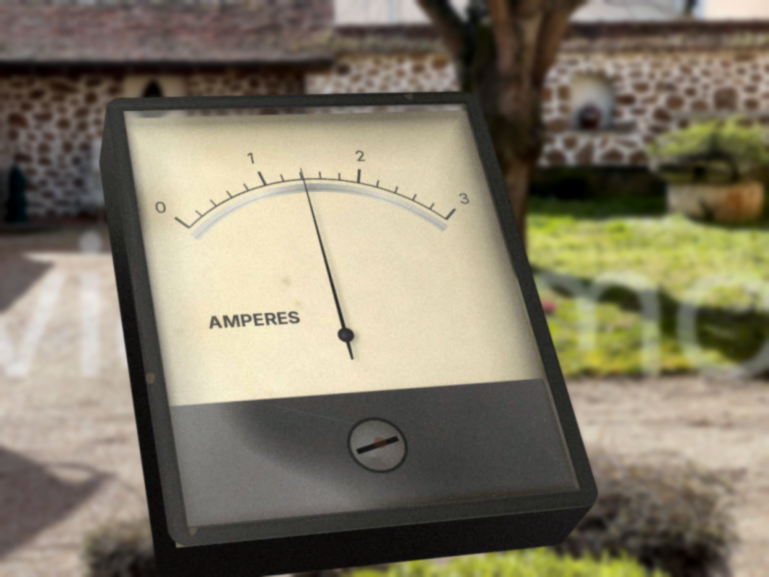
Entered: 1.4 (A)
